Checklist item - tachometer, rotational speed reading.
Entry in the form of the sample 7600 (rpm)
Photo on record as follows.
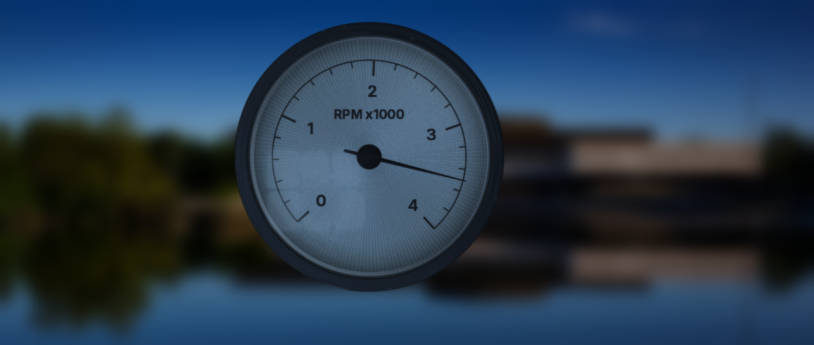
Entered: 3500 (rpm)
